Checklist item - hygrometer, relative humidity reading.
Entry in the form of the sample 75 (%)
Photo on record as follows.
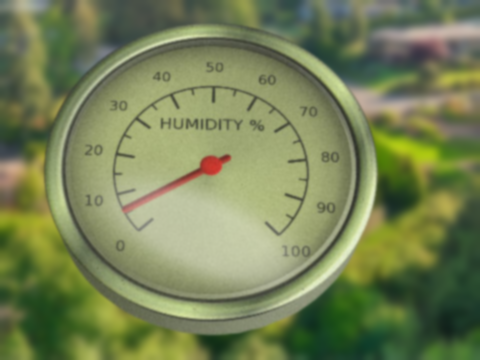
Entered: 5 (%)
